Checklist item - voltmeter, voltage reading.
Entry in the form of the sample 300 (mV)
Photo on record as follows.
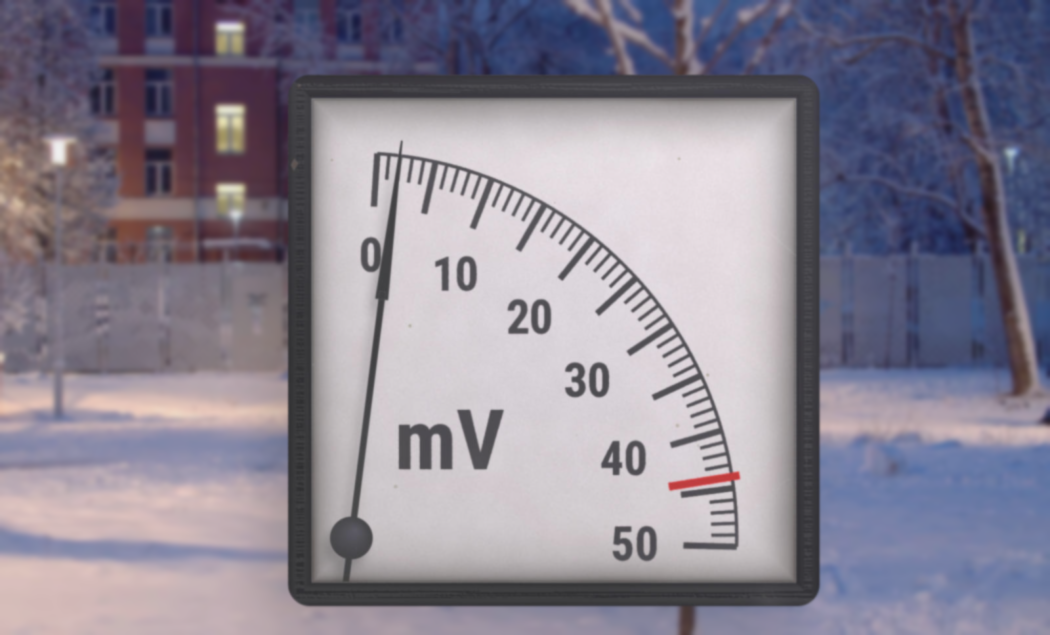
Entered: 2 (mV)
